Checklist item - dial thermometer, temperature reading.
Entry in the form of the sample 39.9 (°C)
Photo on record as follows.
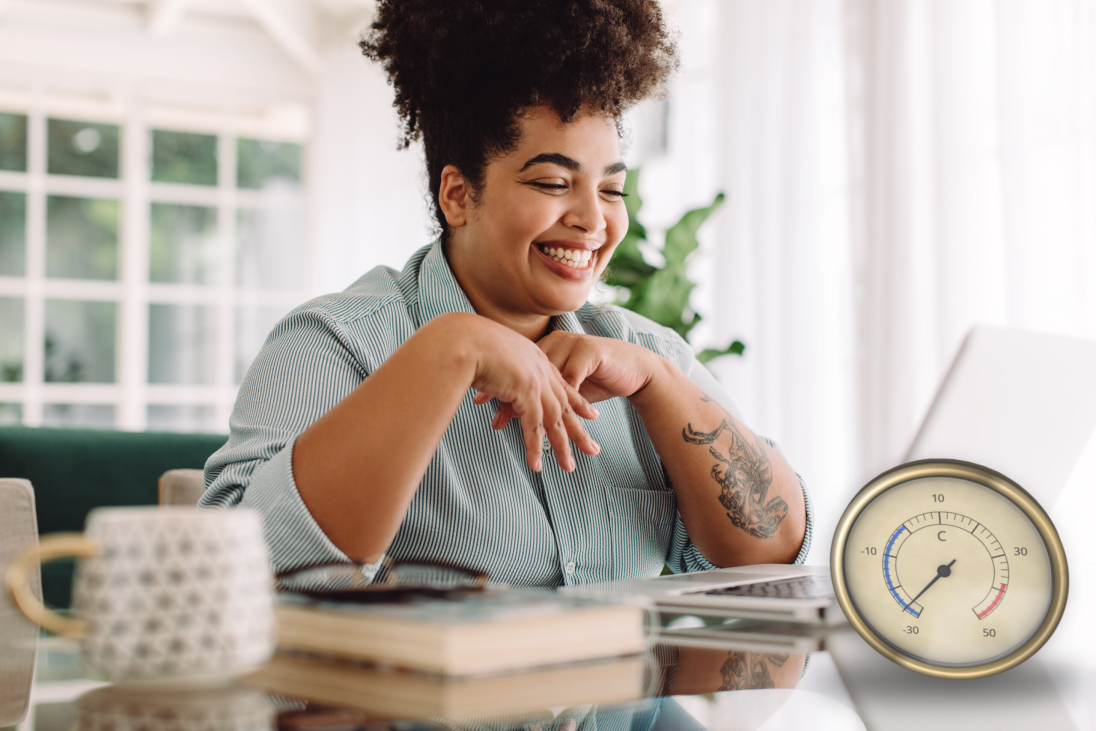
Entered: -26 (°C)
